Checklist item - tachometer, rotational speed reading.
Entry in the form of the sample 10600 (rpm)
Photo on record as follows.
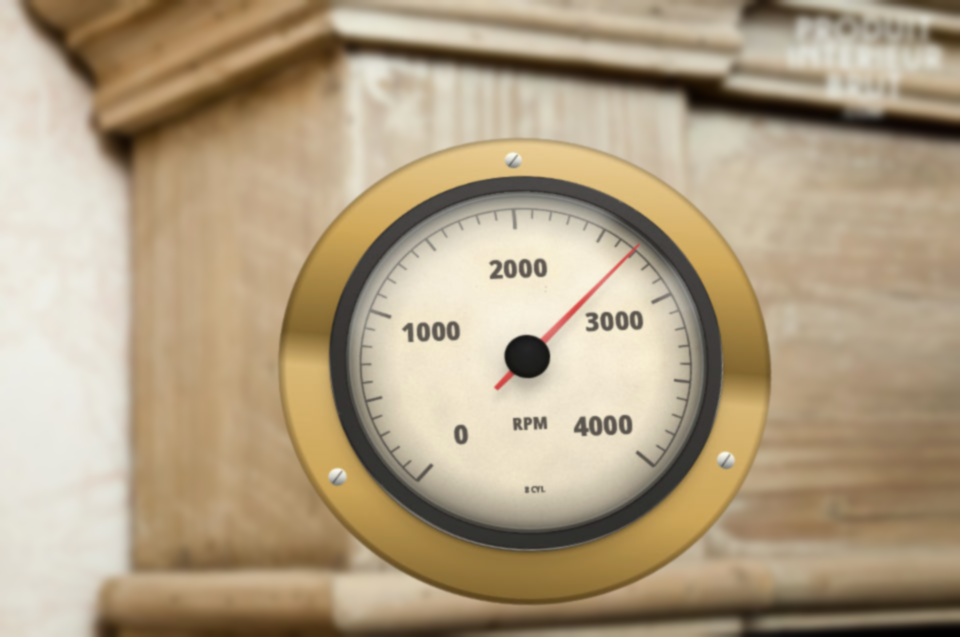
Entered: 2700 (rpm)
